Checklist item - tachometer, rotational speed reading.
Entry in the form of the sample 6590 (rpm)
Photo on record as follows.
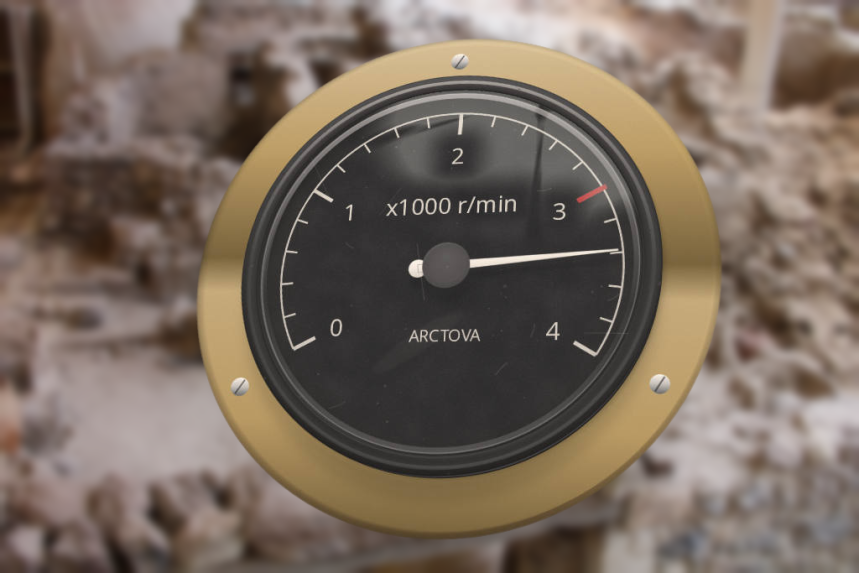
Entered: 3400 (rpm)
